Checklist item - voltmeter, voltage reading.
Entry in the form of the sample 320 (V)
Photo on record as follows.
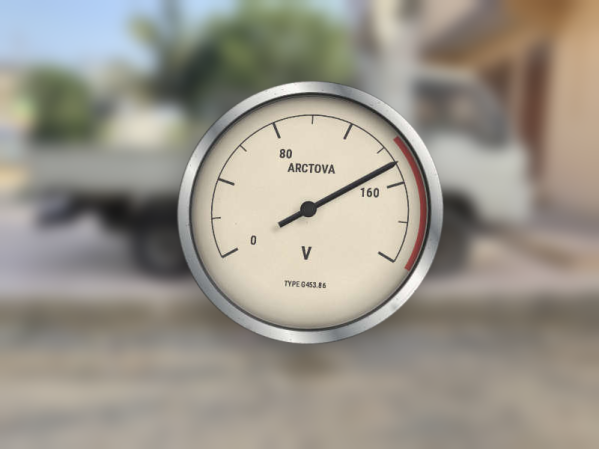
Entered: 150 (V)
